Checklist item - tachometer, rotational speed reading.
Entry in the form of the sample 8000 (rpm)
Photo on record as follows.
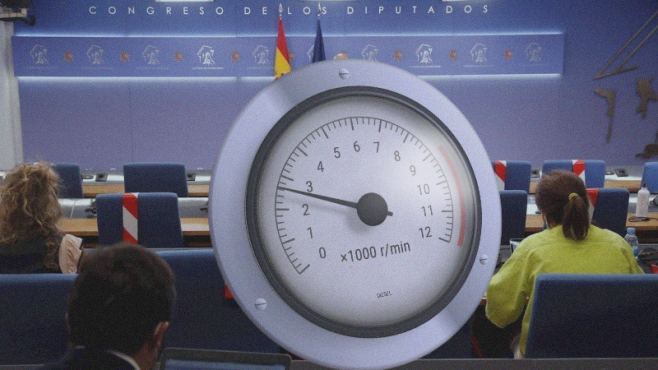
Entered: 2600 (rpm)
